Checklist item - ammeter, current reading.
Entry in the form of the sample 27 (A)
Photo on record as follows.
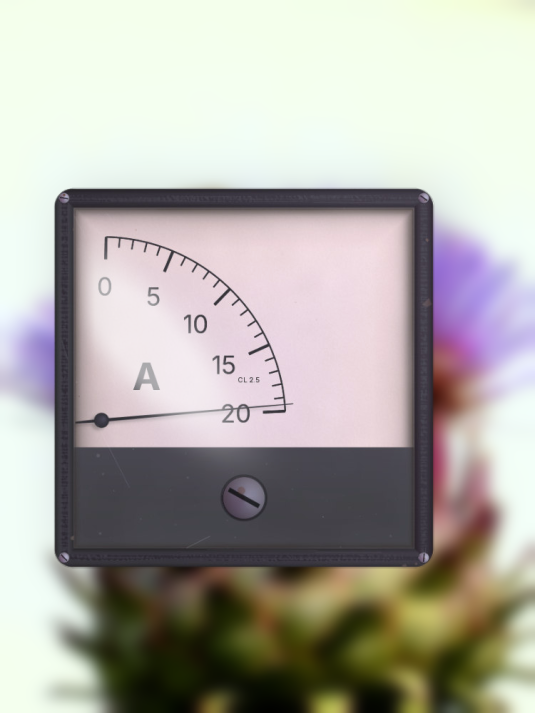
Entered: 19.5 (A)
